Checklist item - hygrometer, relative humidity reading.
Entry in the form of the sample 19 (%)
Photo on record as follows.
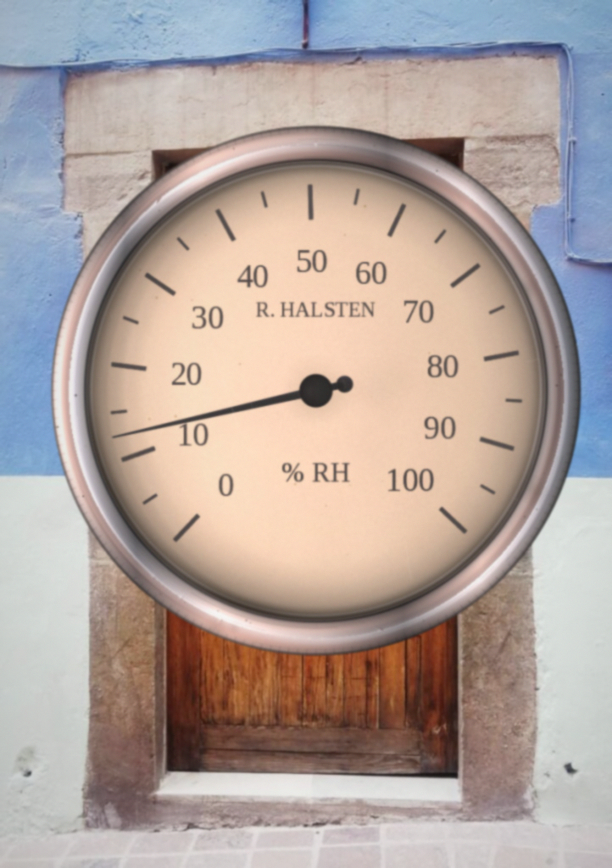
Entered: 12.5 (%)
